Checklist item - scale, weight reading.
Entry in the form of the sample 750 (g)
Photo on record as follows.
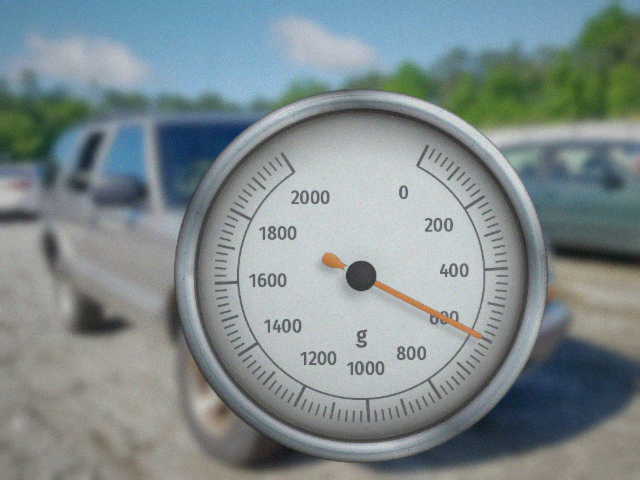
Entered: 600 (g)
